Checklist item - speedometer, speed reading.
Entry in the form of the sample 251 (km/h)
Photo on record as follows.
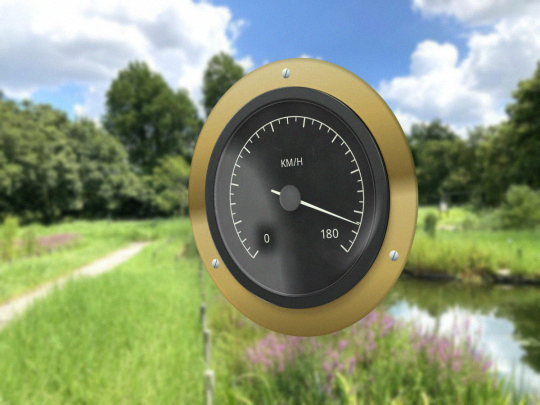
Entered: 165 (km/h)
